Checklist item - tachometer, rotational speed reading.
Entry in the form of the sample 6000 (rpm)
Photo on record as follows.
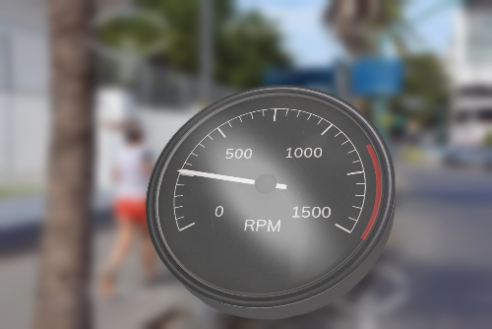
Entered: 250 (rpm)
